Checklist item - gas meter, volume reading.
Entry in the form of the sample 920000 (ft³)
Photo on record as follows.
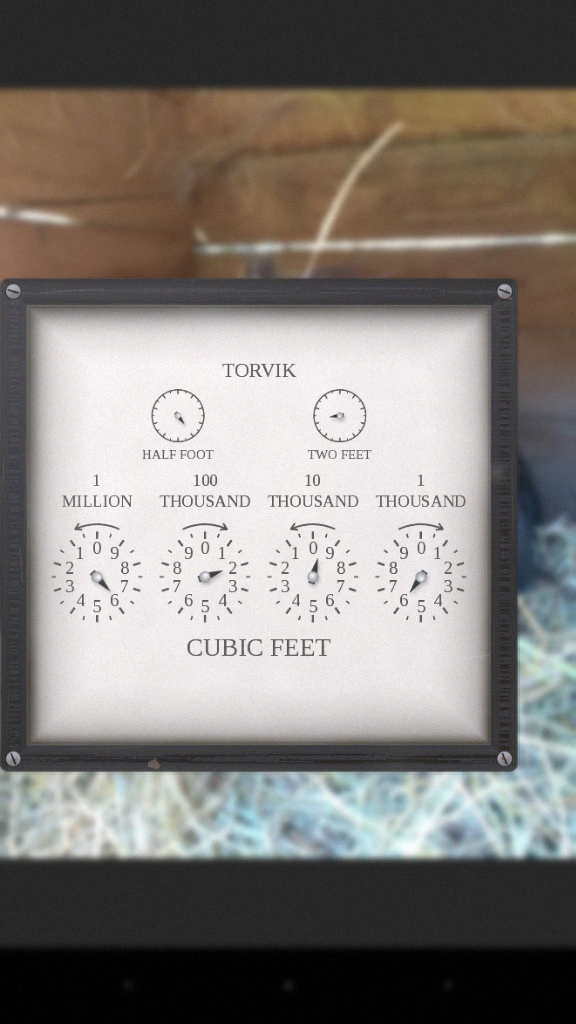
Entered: 619600 (ft³)
